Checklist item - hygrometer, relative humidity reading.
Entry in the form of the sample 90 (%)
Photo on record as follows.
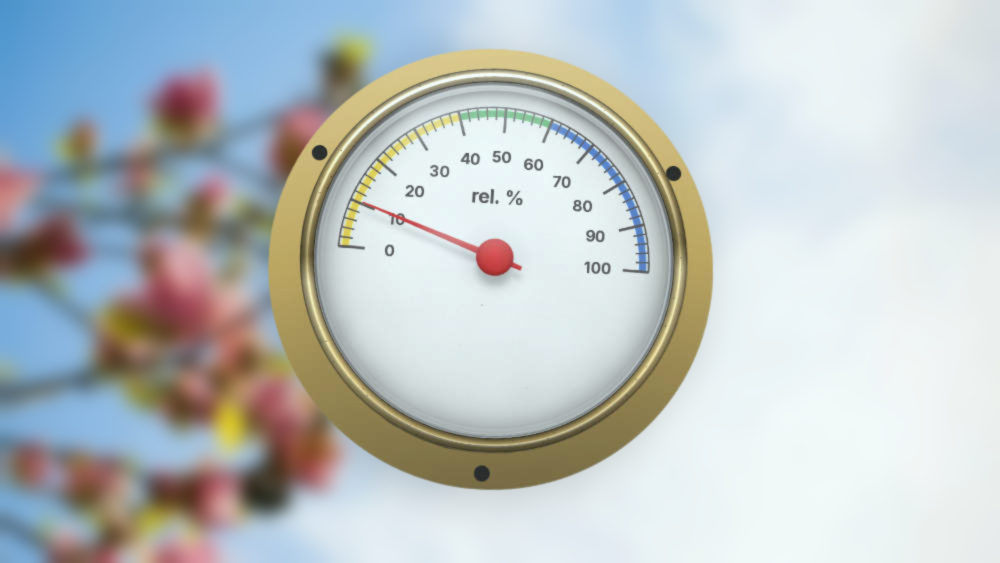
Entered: 10 (%)
